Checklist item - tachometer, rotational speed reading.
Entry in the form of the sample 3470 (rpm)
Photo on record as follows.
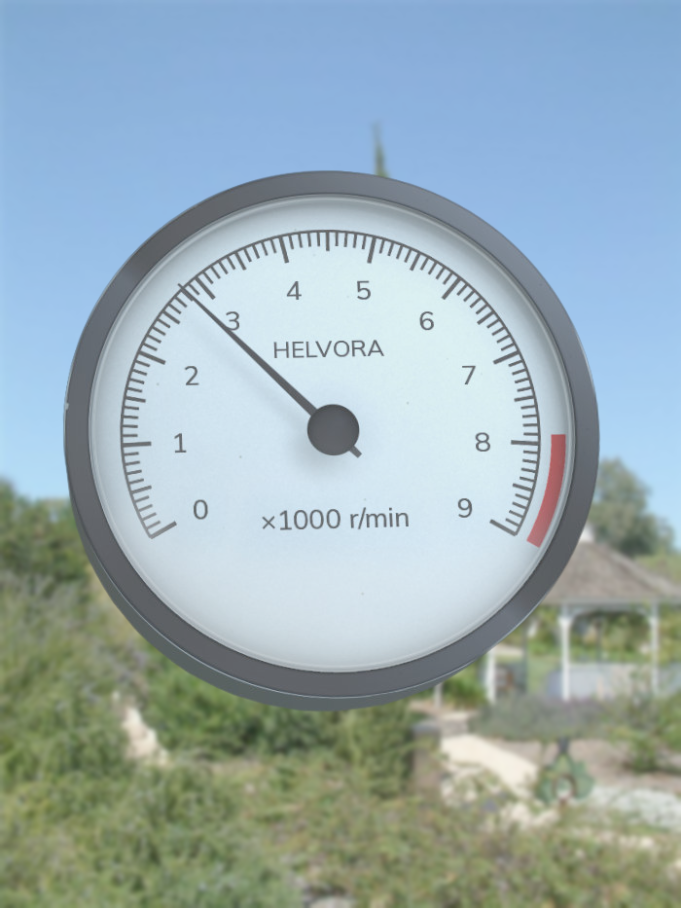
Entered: 2800 (rpm)
